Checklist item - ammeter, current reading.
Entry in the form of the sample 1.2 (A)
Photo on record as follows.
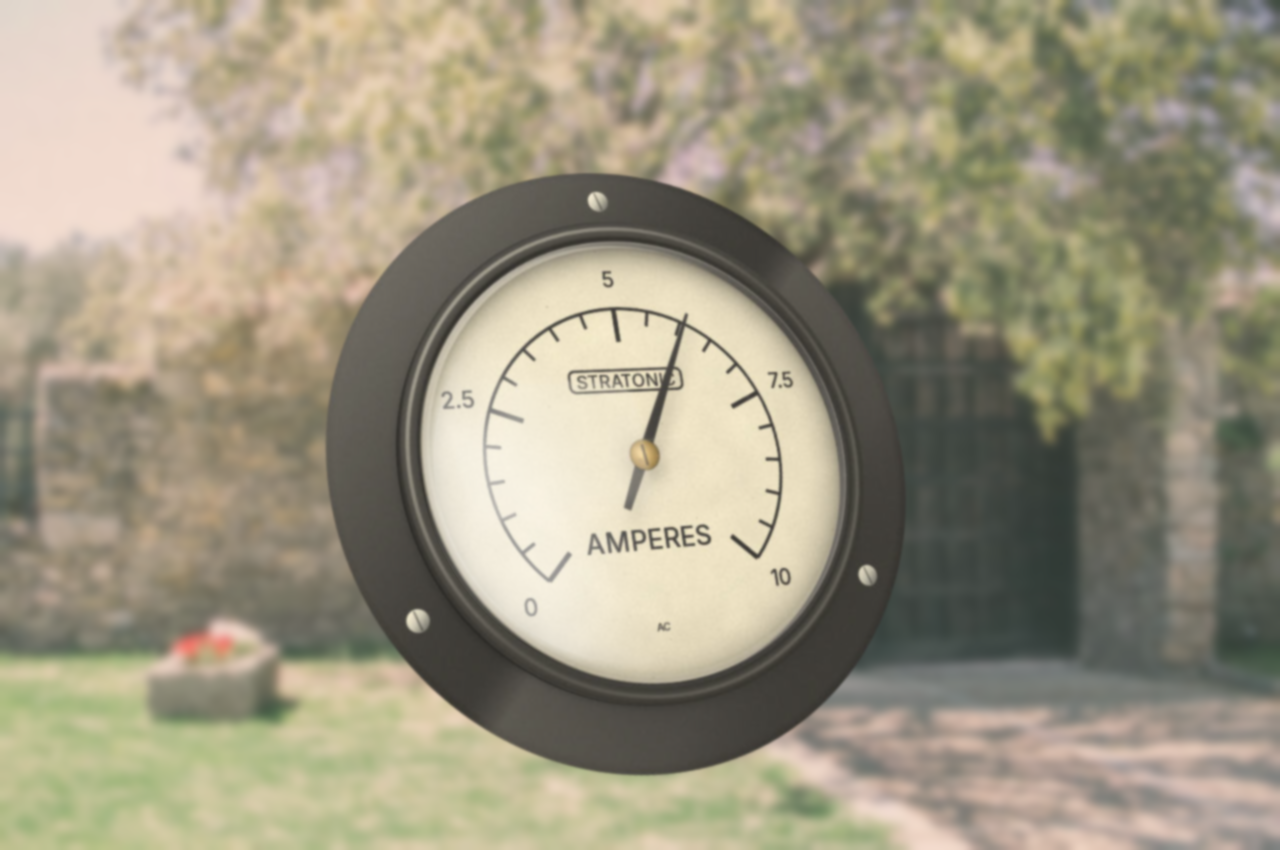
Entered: 6 (A)
